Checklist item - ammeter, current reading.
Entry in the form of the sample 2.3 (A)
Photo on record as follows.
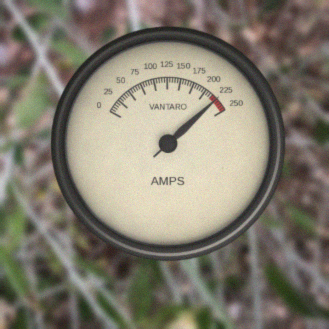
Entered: 225 (A)
